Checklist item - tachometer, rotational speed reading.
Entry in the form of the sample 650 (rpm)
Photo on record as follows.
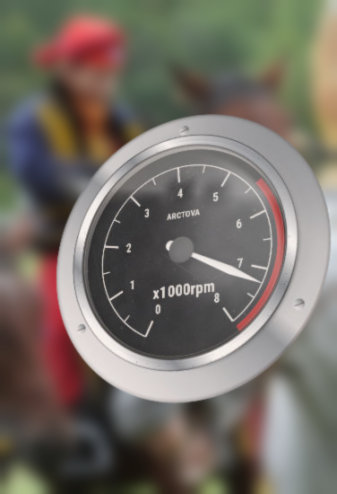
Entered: 7250 (rpm)
